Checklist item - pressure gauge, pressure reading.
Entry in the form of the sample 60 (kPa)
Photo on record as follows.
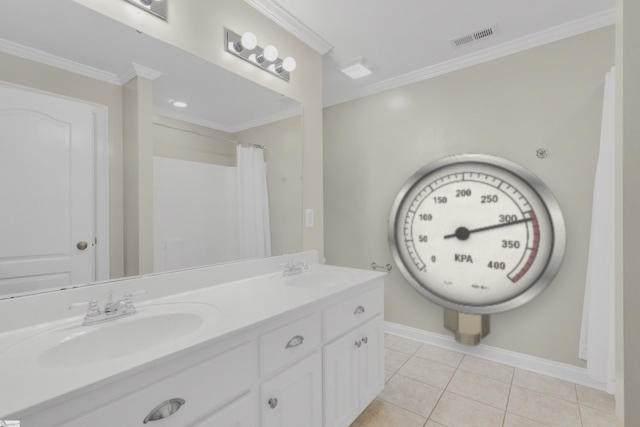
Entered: 310 (kPa)
